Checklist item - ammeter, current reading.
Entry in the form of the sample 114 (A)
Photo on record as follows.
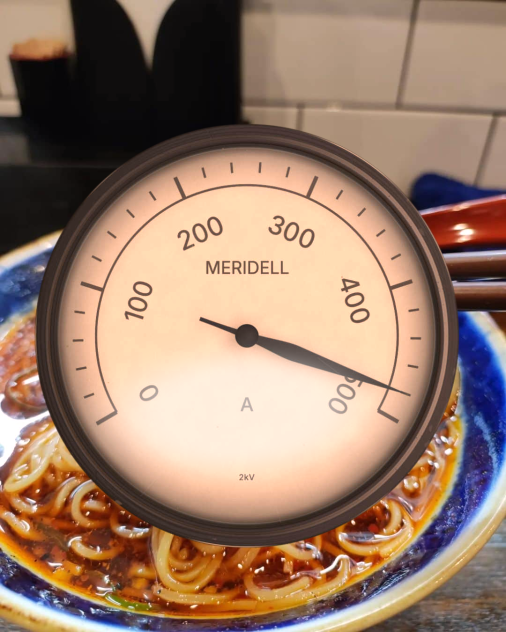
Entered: 480 (A)
